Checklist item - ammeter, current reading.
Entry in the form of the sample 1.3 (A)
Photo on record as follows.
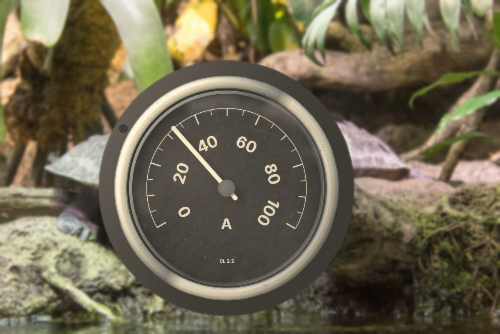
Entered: 32.5 (A)
